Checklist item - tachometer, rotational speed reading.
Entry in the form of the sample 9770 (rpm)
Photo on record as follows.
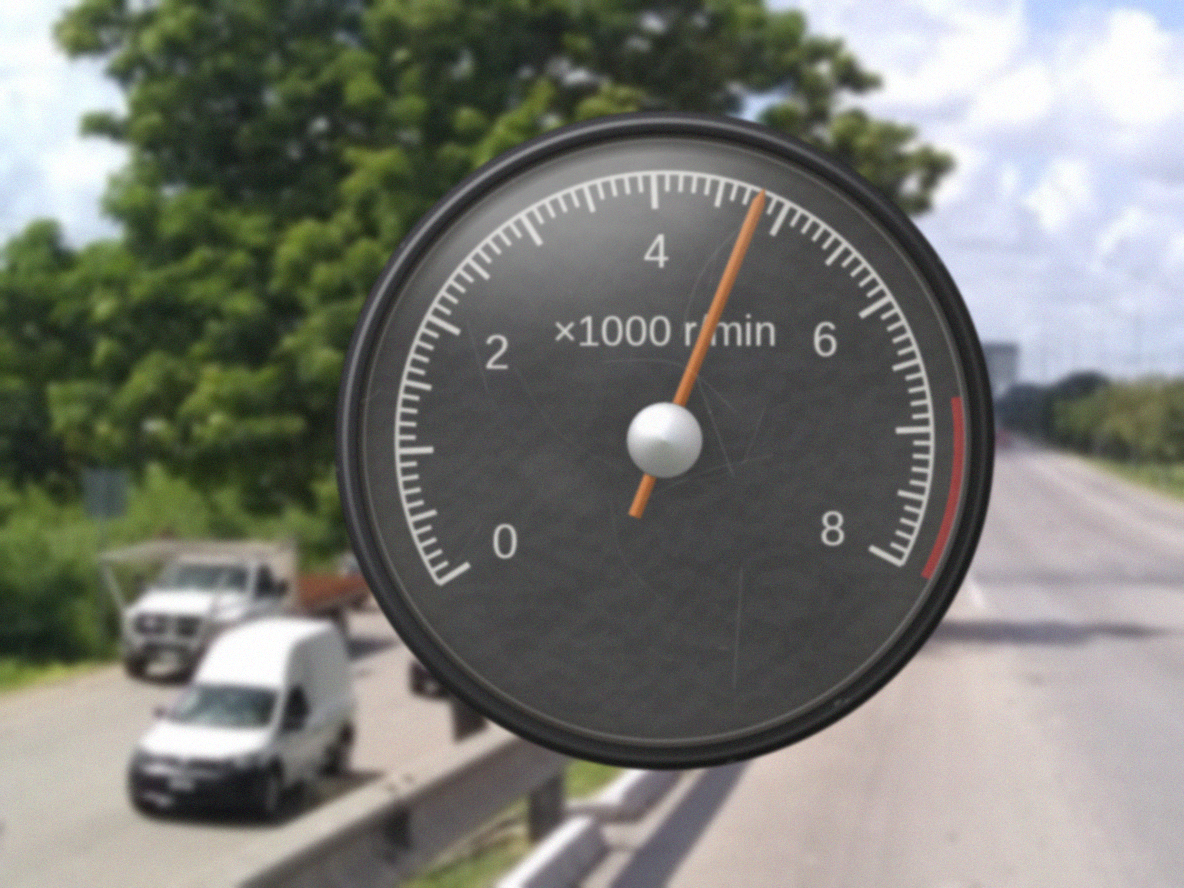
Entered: 4800 (rpm)
